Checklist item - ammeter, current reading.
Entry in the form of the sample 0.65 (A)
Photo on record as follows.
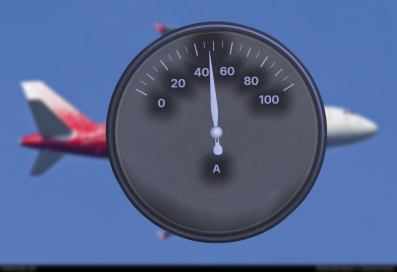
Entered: 47.5 (A)
